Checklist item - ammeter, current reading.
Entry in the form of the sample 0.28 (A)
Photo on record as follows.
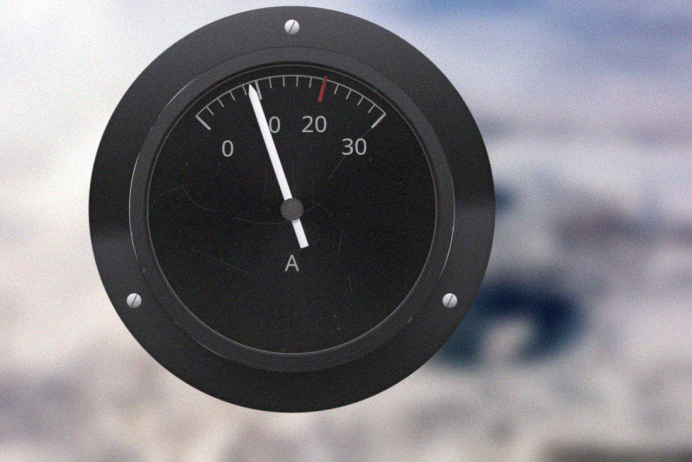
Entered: 9 (A)
